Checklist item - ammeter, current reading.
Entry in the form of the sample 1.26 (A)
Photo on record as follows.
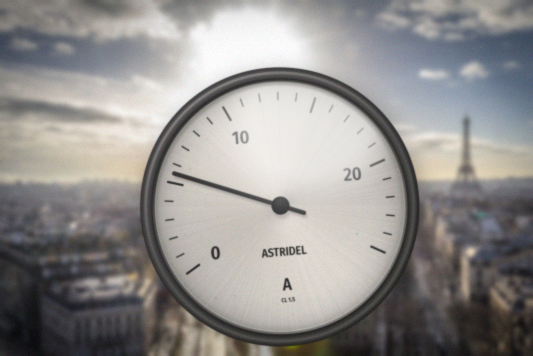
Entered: 5.5 (A)
